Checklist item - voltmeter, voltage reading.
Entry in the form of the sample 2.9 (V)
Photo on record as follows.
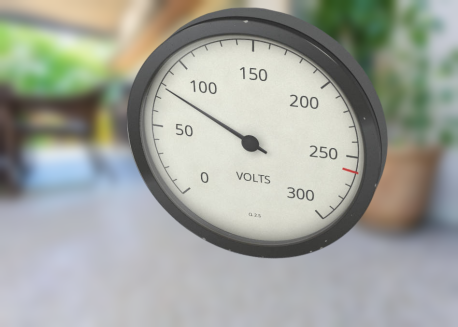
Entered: 80 (V)
